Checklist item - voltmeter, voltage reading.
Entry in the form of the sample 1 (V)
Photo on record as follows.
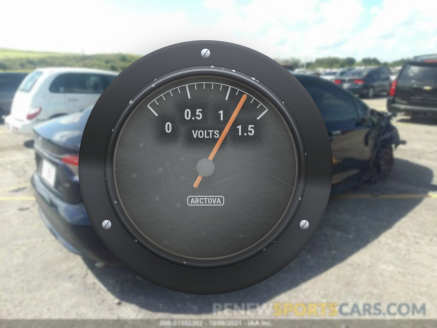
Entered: 1.2 (V)
